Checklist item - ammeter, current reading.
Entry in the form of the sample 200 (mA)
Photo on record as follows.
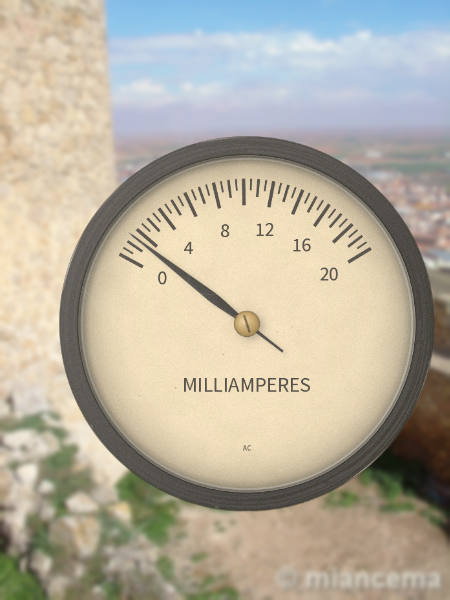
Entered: 1.5 (mA)
